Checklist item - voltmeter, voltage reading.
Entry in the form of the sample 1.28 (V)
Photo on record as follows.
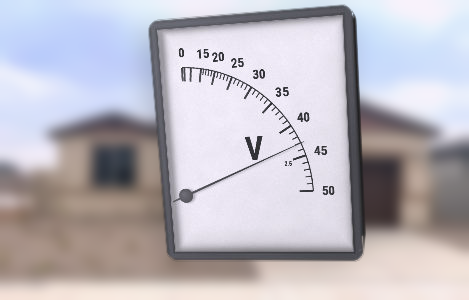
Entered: 43 (V)
